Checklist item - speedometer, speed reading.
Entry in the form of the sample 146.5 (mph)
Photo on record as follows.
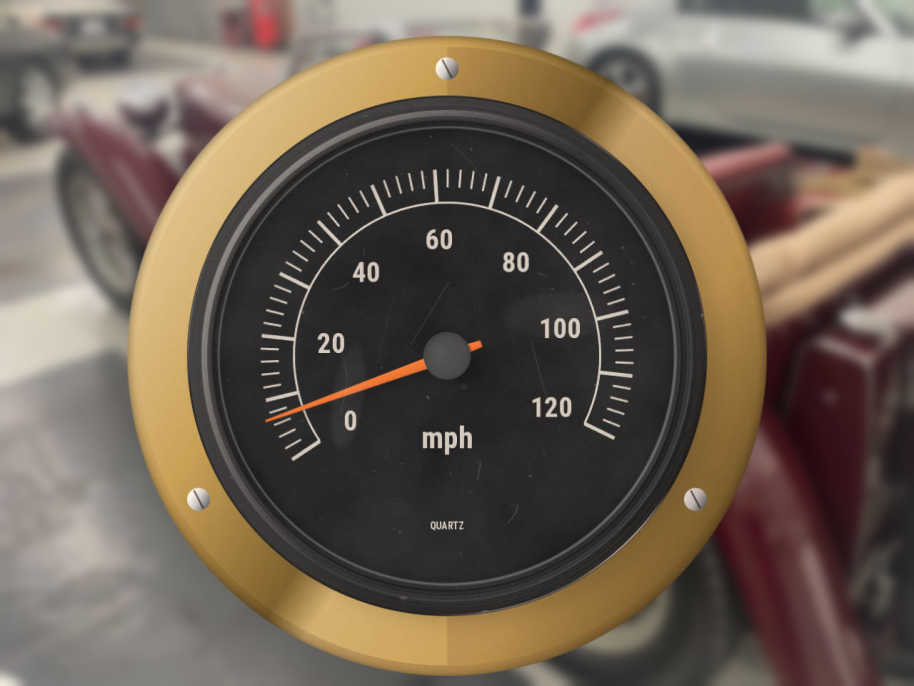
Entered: 7 (mph)
